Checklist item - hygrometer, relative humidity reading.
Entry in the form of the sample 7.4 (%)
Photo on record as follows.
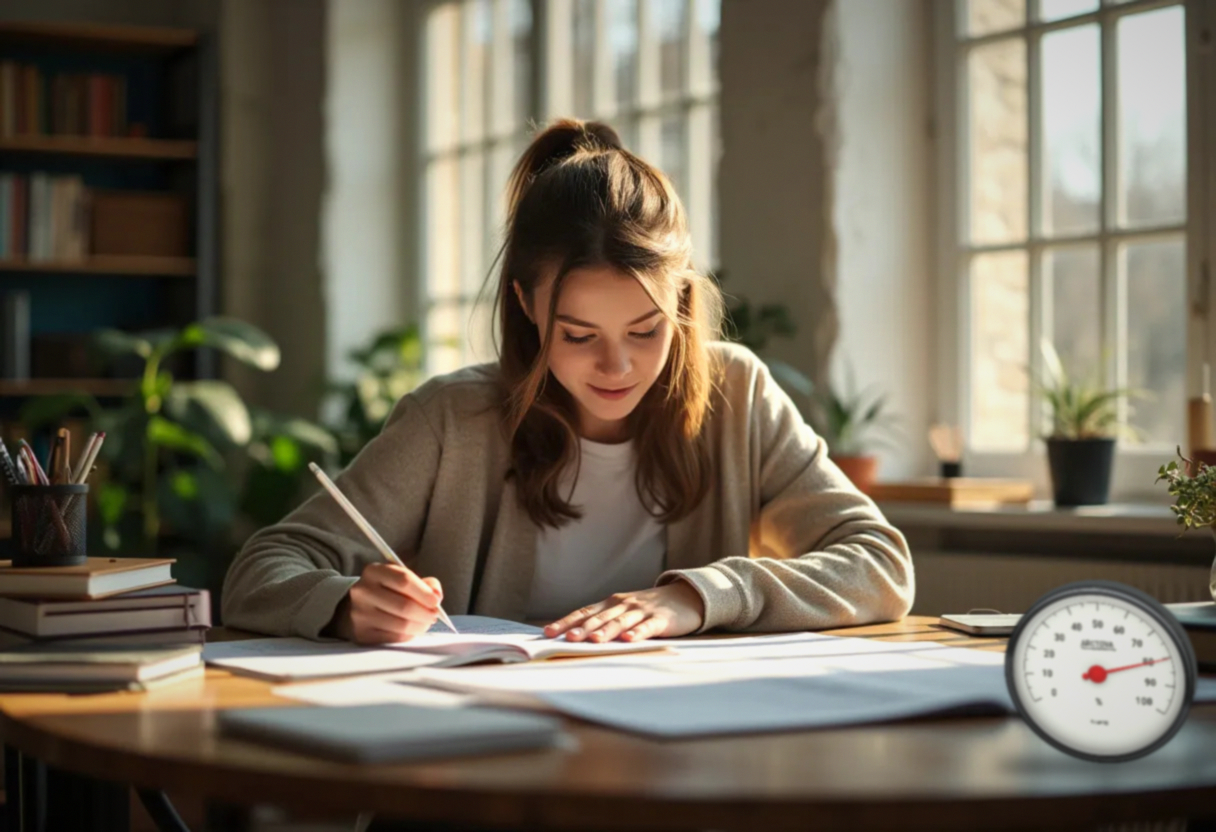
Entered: 80 (%)
